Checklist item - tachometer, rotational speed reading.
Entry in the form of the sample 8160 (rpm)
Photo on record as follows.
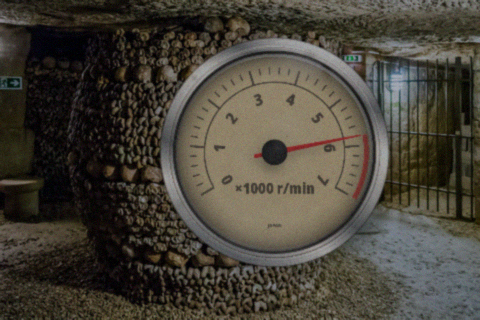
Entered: 5800 (rpm)
